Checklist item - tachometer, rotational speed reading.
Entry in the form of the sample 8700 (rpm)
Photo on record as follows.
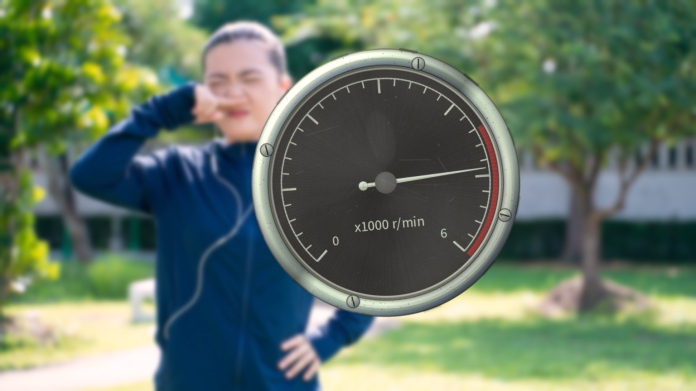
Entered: 4900 (rpm)
